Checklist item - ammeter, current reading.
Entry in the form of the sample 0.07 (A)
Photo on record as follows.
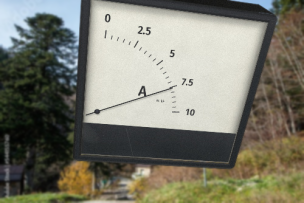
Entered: 7.5 (A)
